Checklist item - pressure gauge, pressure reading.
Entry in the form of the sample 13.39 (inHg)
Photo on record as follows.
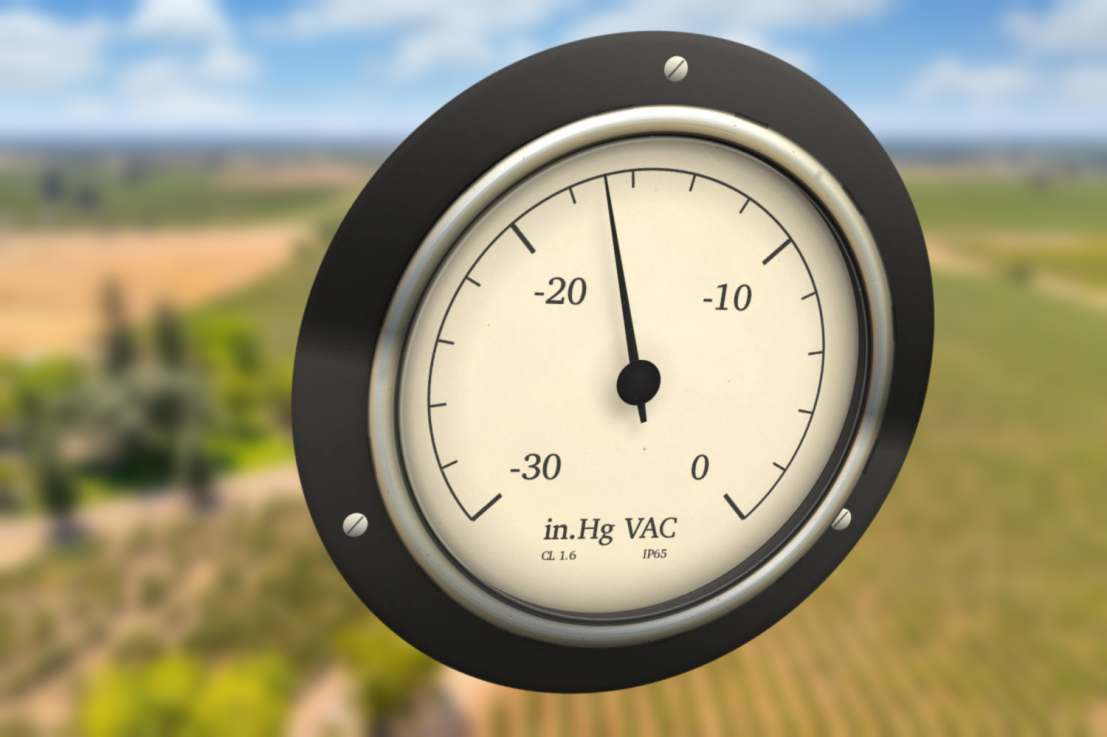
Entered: -17 (inHg)
